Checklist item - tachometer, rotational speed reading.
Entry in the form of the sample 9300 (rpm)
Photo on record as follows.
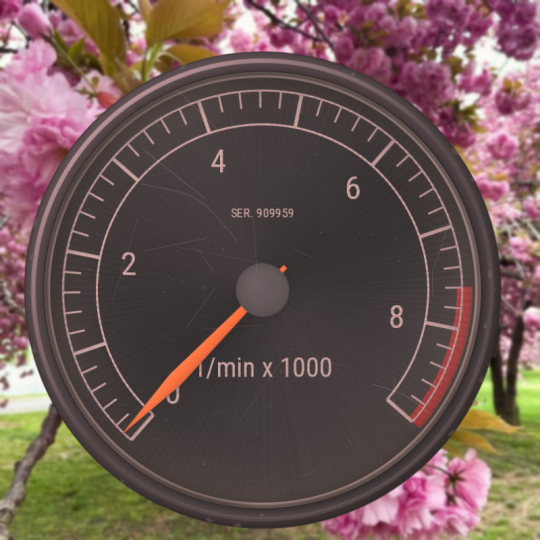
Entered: 100 (rpm)
